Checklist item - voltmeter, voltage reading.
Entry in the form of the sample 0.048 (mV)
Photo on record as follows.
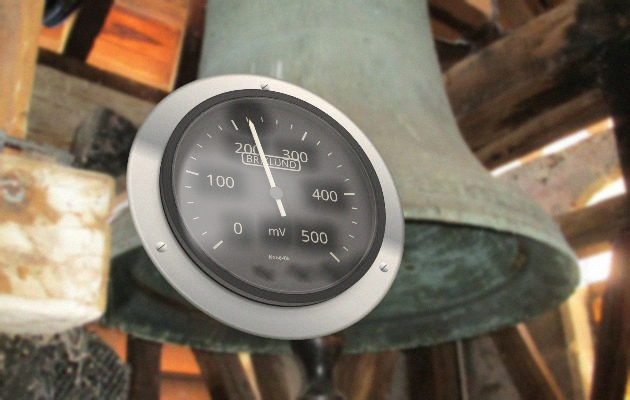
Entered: 220 (mV)
